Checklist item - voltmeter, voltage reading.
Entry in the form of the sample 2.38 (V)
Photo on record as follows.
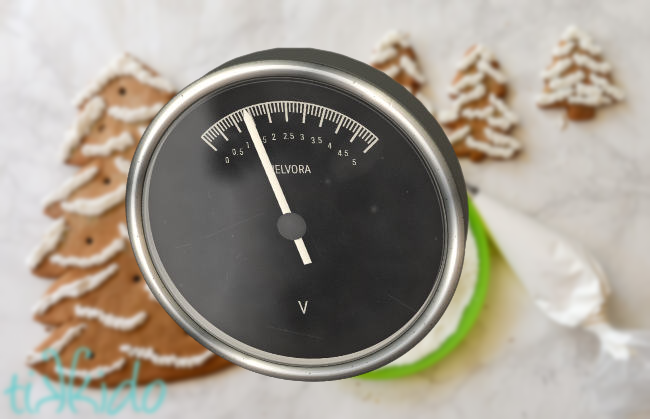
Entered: 1.5 (V)
